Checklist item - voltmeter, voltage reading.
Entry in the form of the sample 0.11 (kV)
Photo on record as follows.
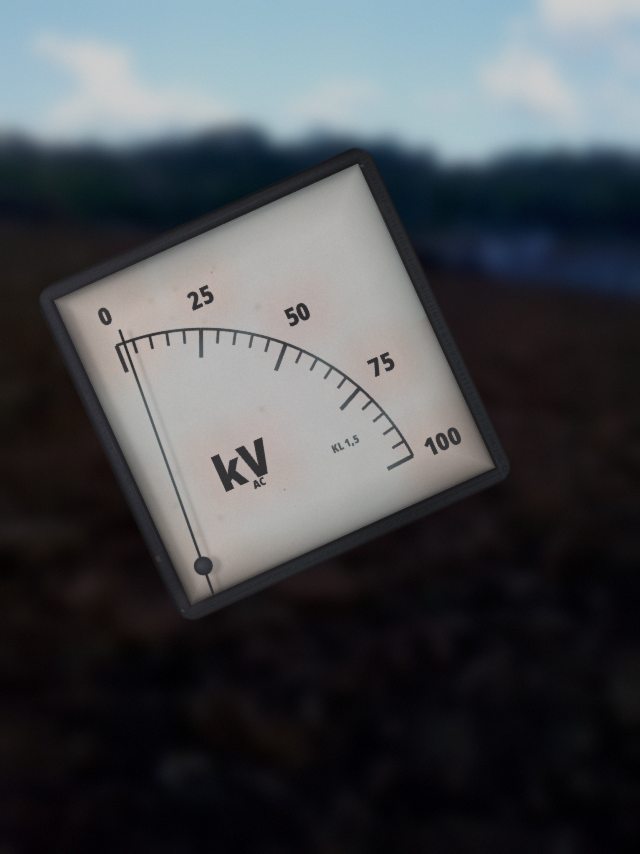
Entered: 2.5 (kV)
